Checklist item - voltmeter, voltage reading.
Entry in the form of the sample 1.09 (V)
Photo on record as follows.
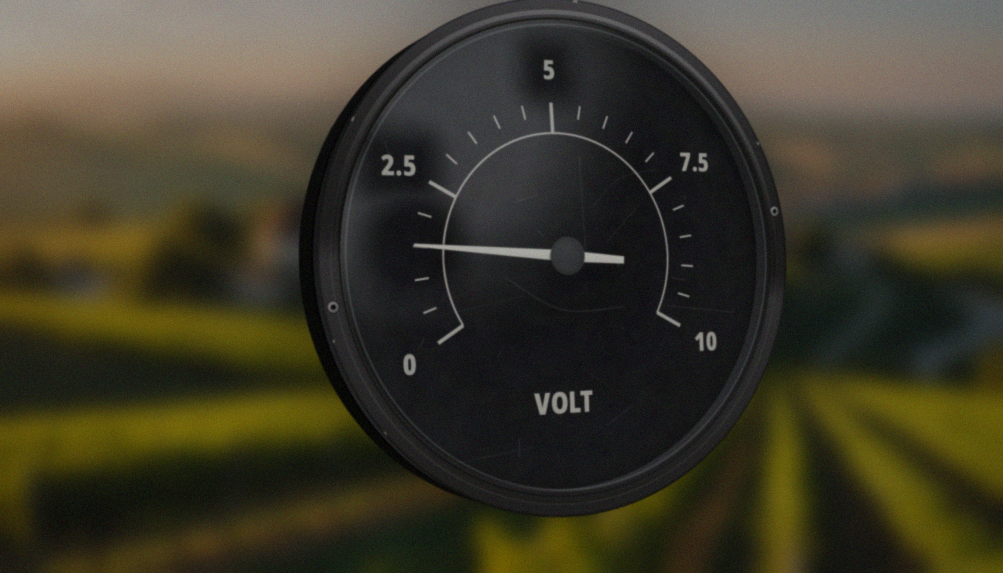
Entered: 1.5 (V)
